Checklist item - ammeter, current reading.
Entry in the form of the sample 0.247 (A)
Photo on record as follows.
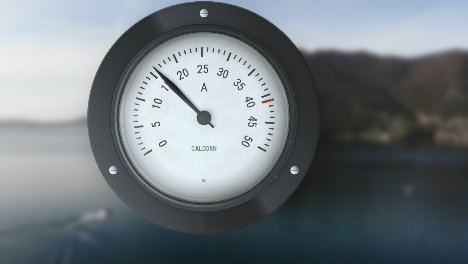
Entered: 16 (A)
